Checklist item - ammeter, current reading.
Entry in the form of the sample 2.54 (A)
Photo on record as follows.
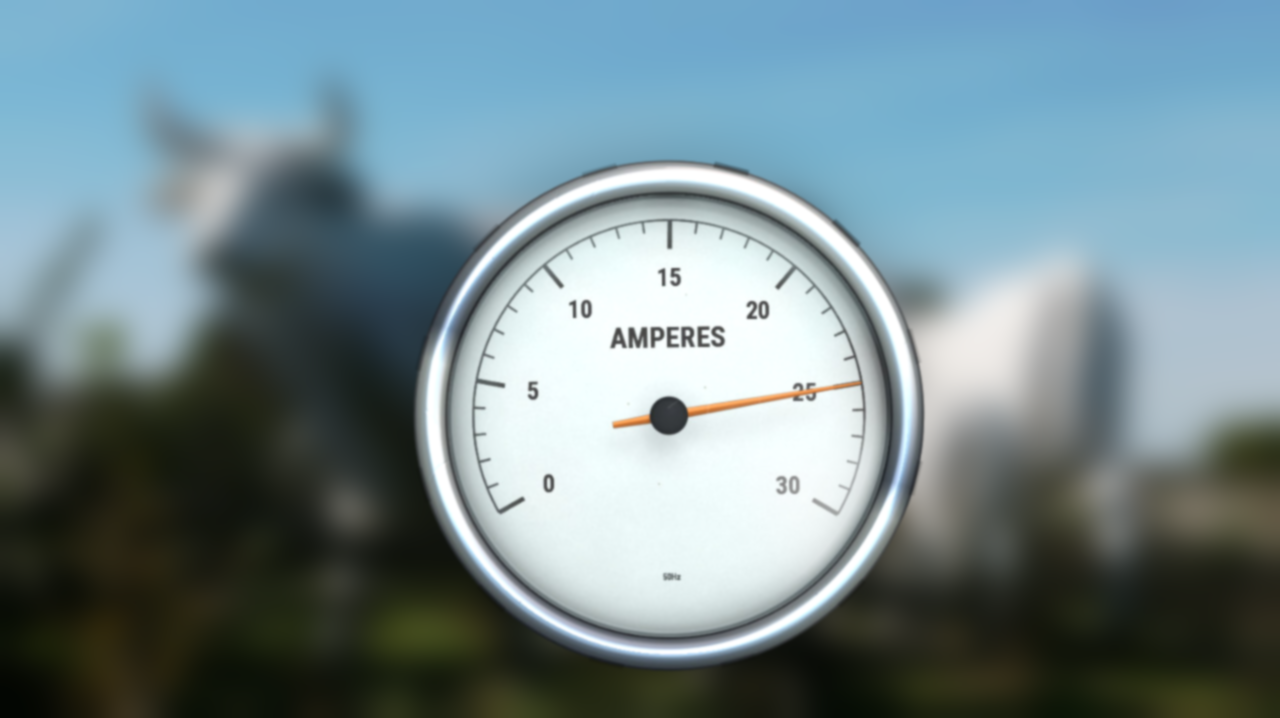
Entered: 25 (A)
